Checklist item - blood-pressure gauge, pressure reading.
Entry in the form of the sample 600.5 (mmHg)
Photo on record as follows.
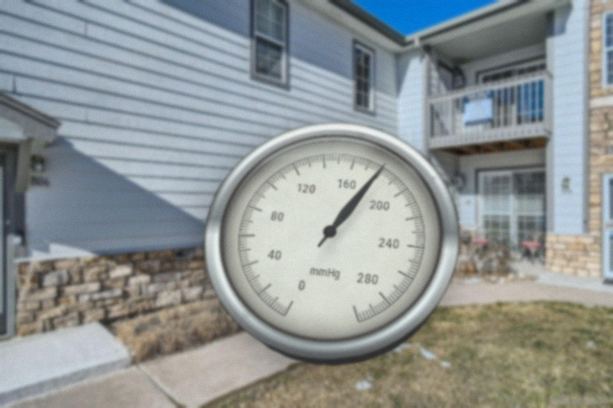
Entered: 180 (mmHg)
